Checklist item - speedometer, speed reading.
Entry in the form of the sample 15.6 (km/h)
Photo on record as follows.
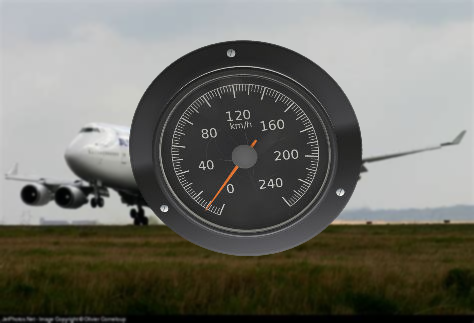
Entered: 10 (km/h)
